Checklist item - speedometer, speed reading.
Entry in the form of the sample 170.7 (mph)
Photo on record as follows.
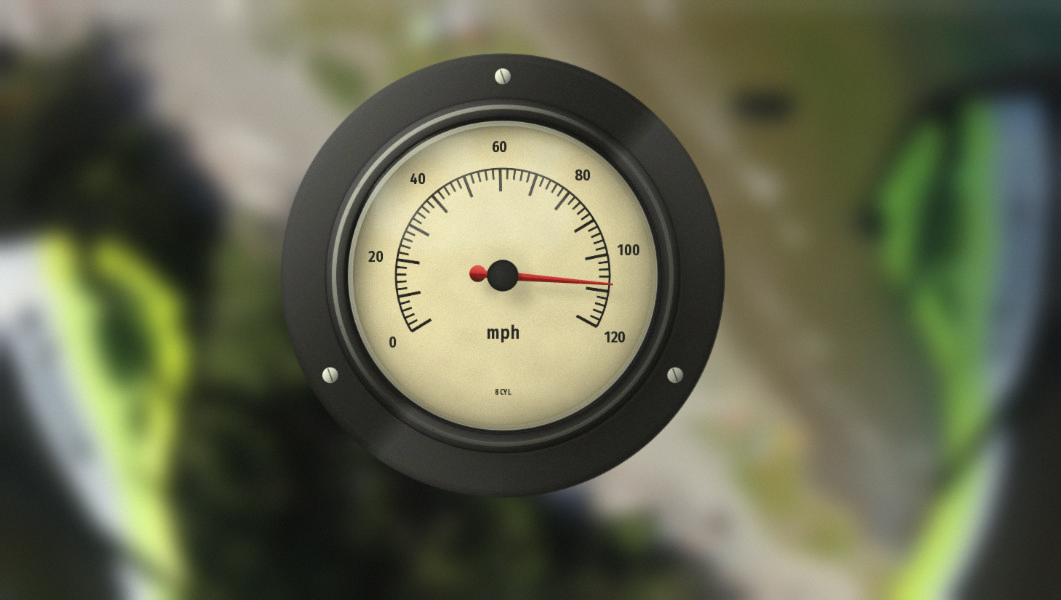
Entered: 108 (mph)
